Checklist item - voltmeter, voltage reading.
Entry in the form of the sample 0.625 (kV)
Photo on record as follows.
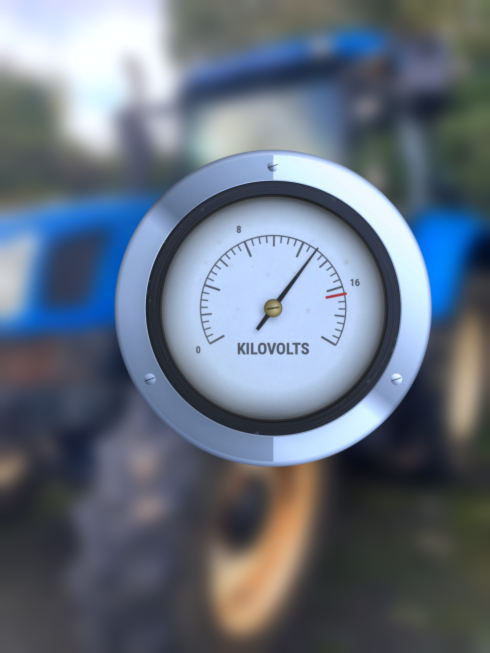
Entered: 13 (kV)
